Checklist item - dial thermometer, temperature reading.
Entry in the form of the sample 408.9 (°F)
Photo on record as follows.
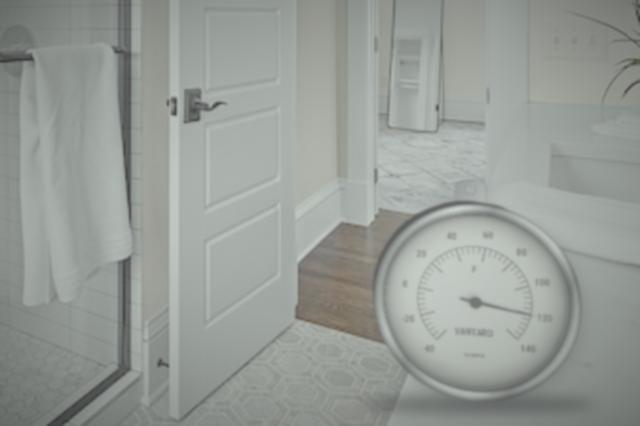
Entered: 120 (°F)
